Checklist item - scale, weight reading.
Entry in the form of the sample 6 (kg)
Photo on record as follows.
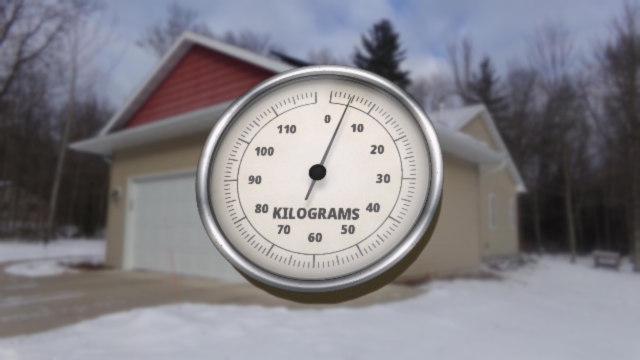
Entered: 5 (kg)
